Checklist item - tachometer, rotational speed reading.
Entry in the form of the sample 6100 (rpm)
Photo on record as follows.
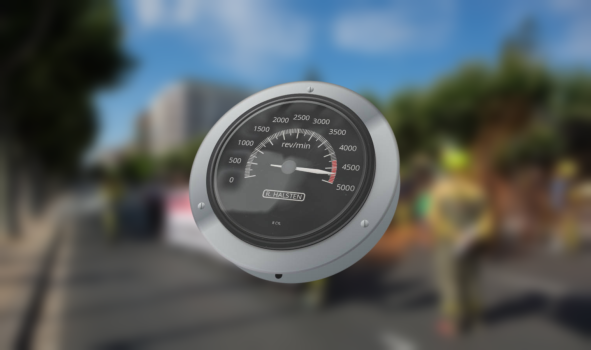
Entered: 4750 (rpm)
